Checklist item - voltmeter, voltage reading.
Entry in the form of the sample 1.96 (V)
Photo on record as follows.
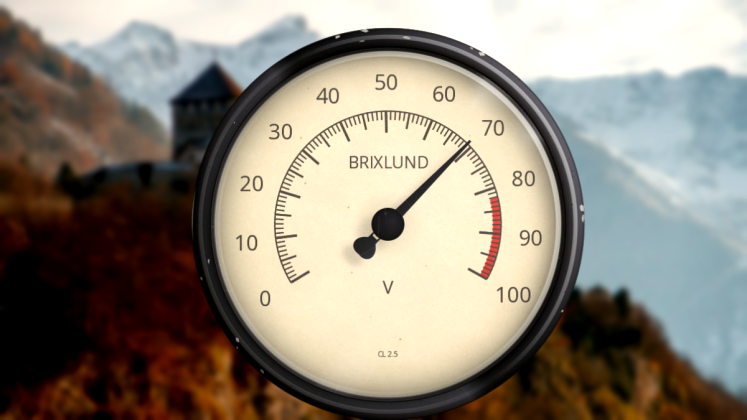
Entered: 69 (V)
